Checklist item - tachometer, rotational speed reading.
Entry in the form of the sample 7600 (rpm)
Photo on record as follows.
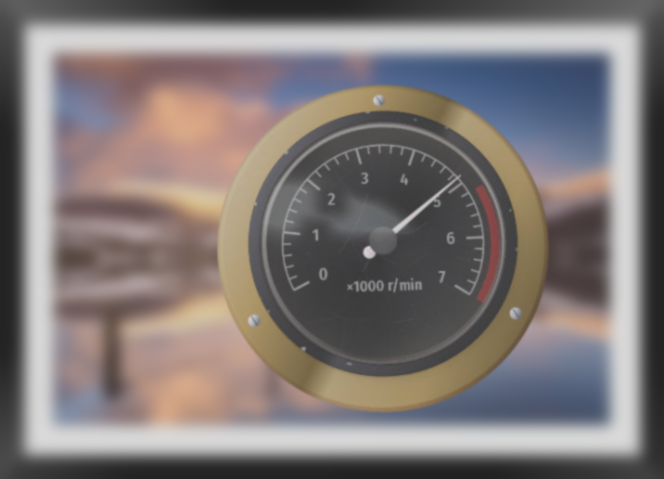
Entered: 4900 (rpm)
